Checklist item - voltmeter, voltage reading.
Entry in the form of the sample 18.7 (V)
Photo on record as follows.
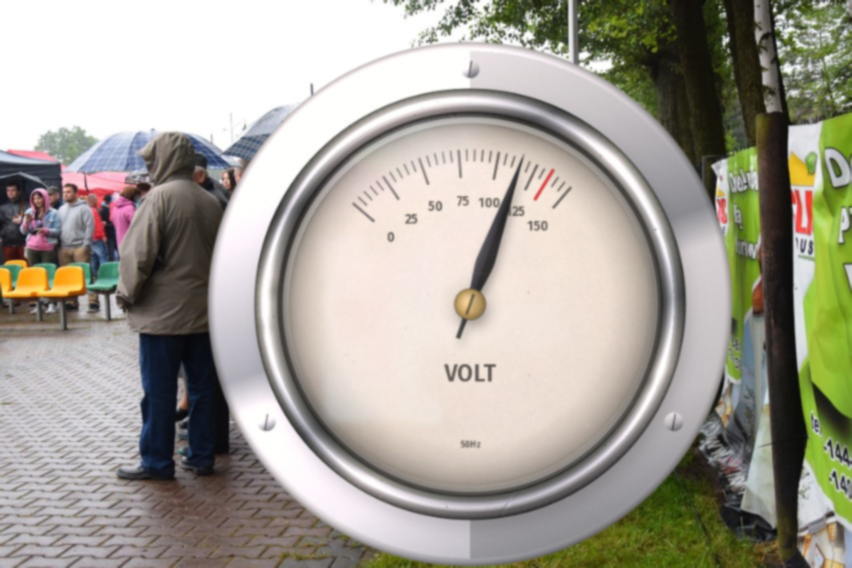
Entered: 115 (V)
